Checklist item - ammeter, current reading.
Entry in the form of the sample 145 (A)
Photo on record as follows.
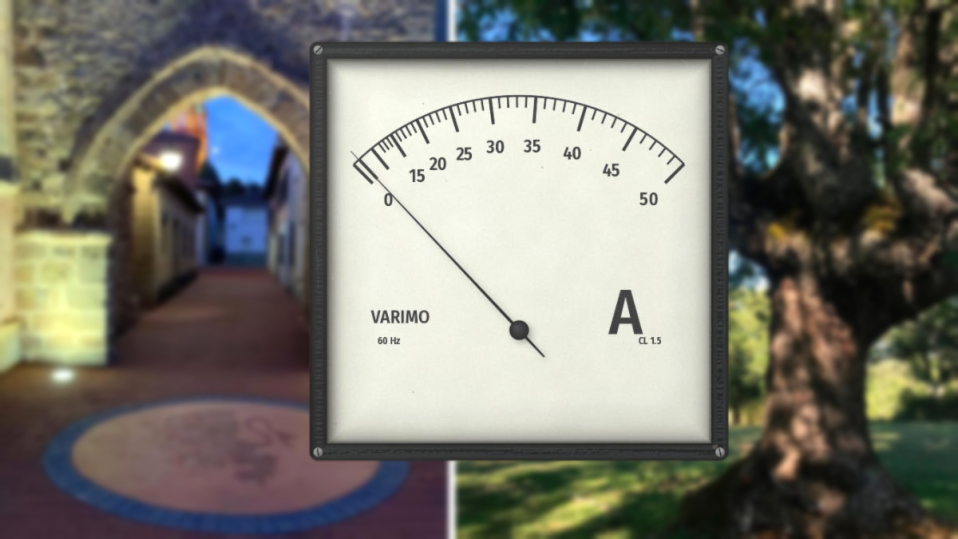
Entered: 5 (A)
